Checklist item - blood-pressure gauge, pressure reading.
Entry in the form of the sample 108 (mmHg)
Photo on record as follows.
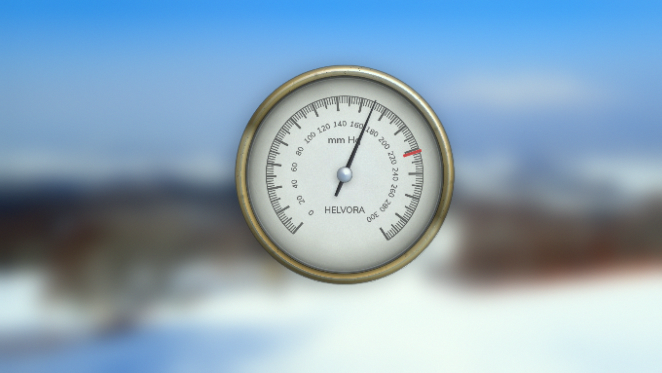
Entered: 170 (mmHg)
